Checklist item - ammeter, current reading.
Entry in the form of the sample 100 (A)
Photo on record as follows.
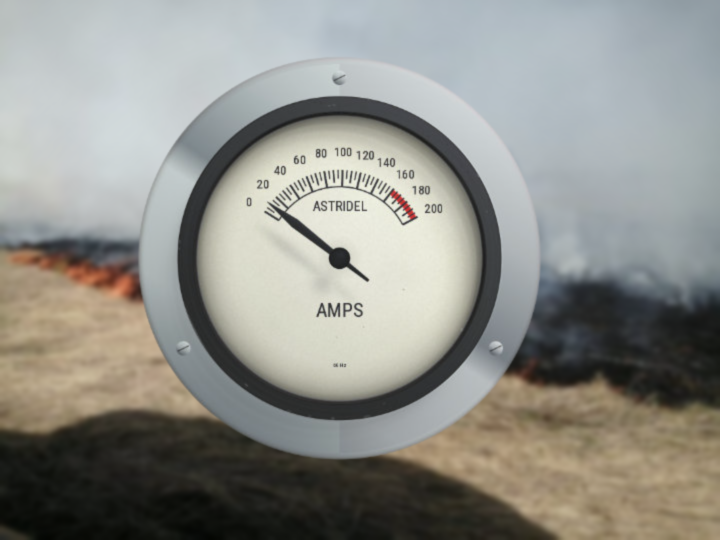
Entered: 10 (A)
